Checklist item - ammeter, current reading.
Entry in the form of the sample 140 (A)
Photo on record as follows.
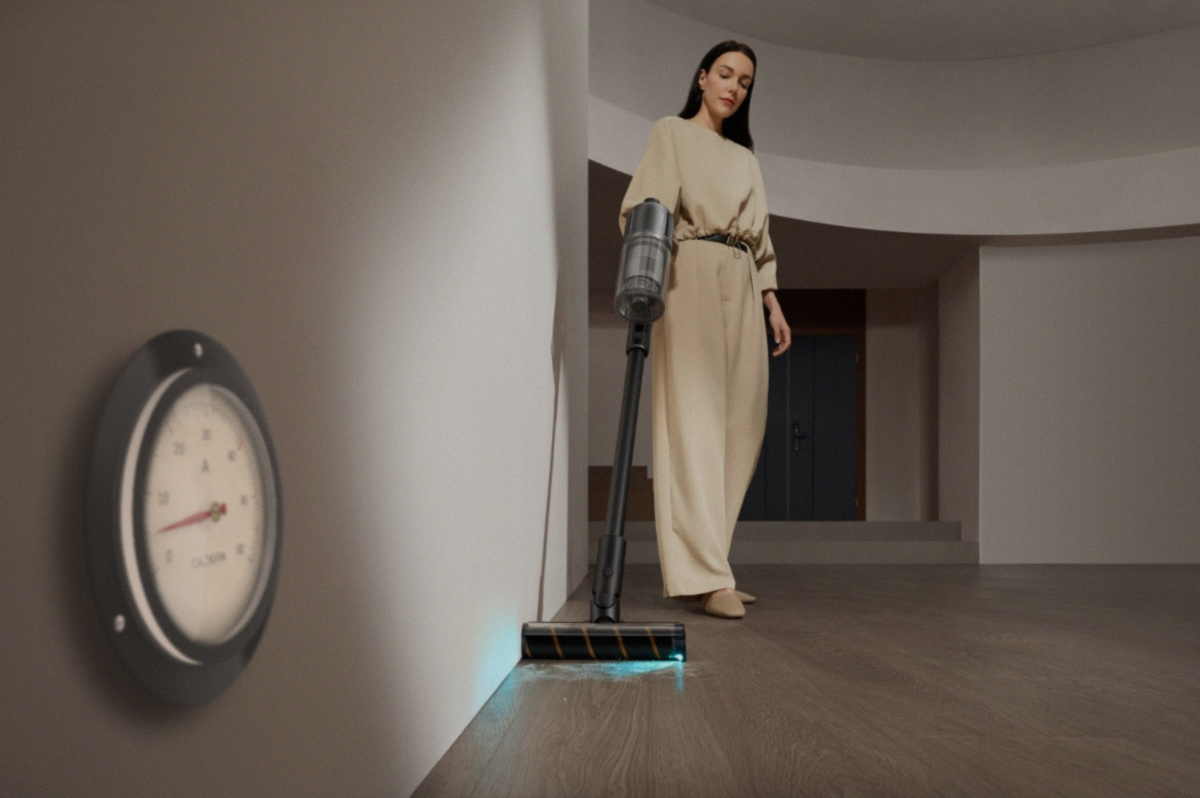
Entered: 5 (A)
